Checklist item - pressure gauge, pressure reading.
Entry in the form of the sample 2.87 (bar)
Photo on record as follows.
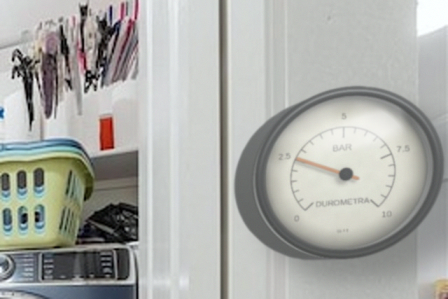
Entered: 2.5 (bar)
